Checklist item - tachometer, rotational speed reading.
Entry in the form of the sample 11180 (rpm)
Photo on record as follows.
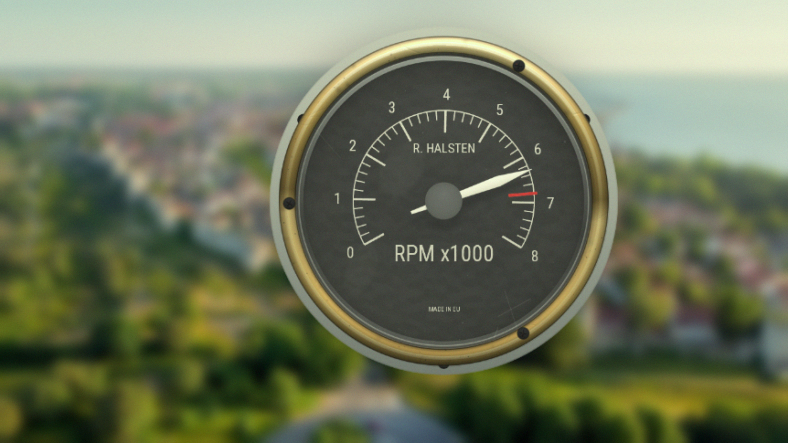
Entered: 6300 (rpm)
